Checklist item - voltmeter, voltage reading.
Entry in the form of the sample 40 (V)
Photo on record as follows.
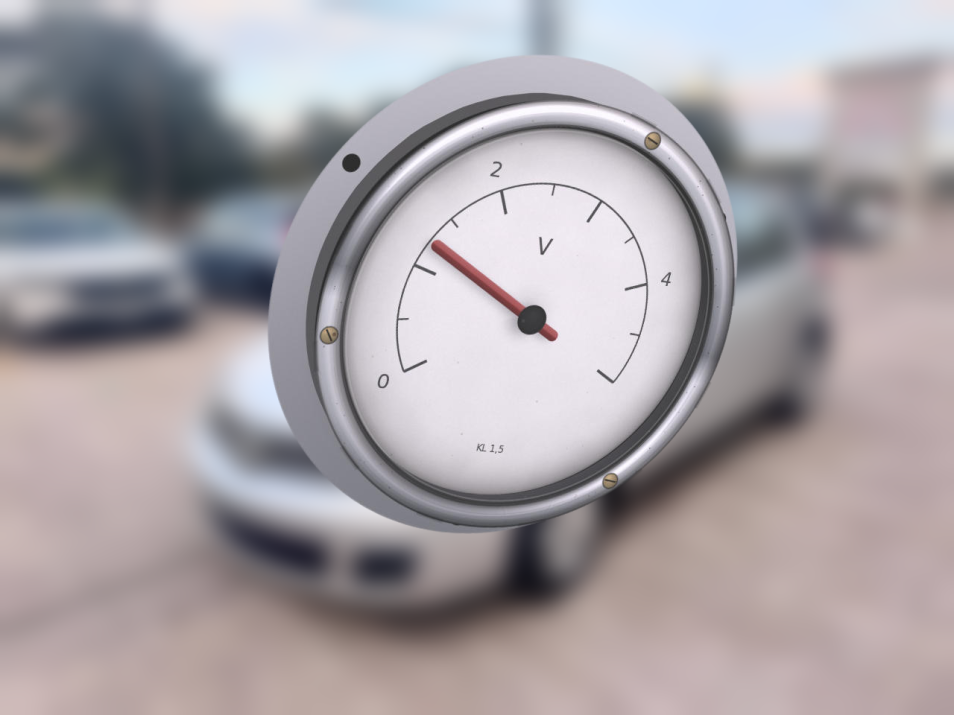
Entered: 1.25 (V)
